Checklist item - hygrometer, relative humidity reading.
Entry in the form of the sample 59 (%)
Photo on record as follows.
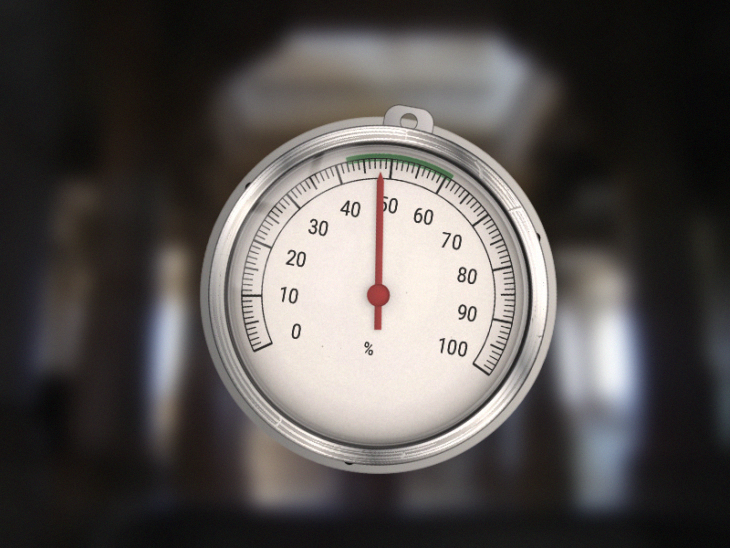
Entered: 48 (%)
